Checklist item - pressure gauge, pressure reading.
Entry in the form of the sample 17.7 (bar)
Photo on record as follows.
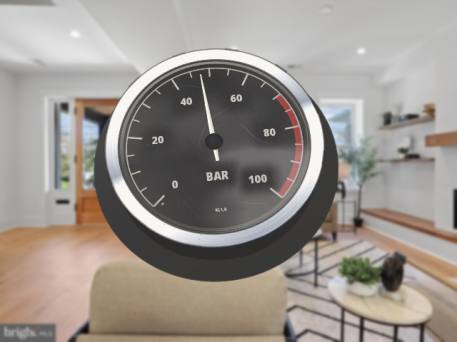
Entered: 47.5 (bar)
